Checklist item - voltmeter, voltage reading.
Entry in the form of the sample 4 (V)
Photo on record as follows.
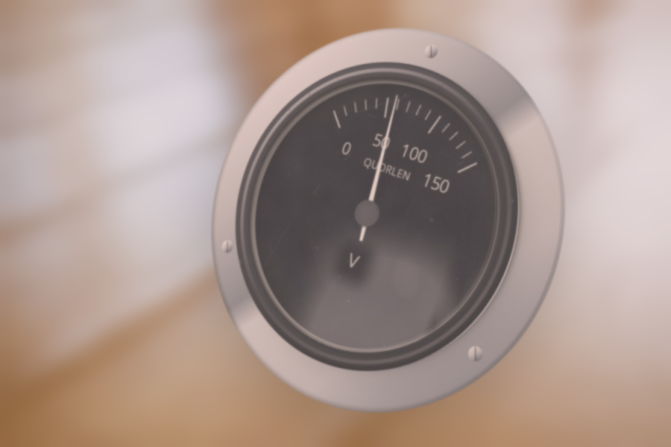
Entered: 60 (V)
